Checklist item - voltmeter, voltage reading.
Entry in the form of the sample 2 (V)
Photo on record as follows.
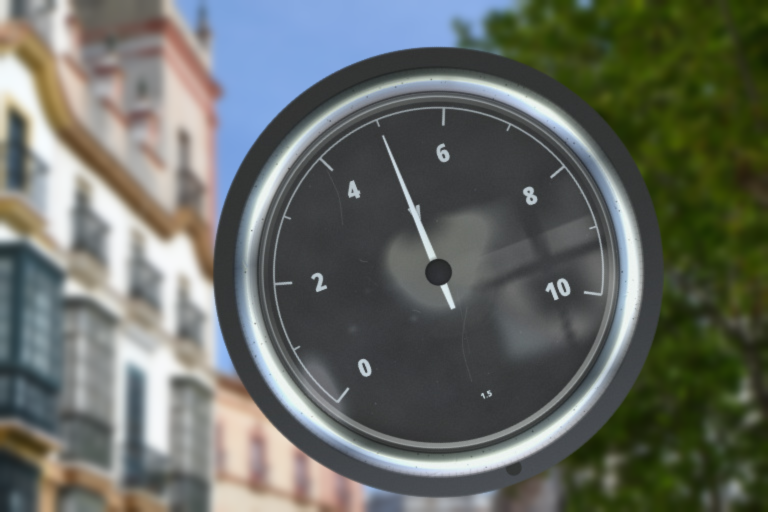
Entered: 5 (V)
